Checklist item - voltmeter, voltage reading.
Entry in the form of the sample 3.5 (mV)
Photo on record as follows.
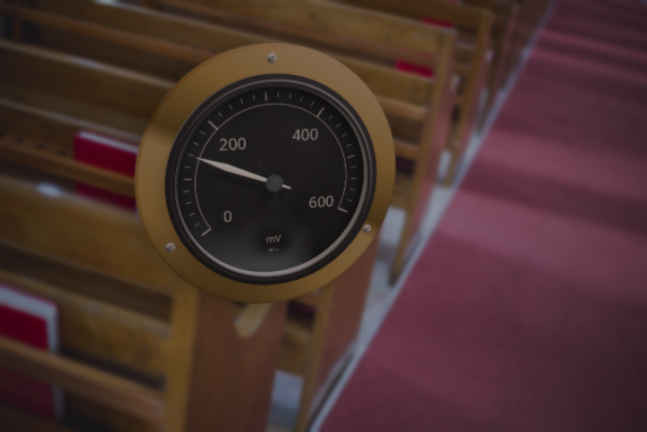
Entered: 140 (mV)
